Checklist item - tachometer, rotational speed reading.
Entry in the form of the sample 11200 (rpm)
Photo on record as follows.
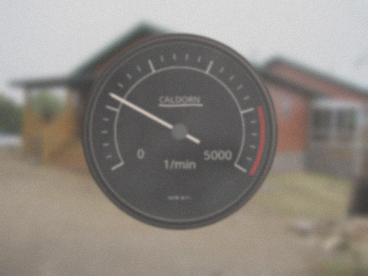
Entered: 1200 (rpm)
